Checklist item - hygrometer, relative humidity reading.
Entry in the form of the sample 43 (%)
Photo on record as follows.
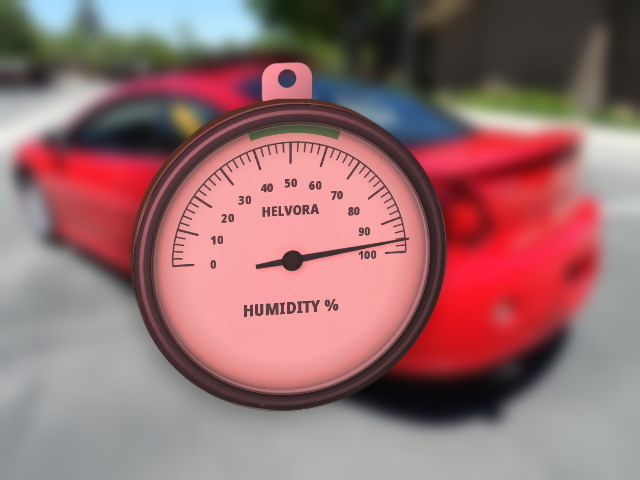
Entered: 96 (%)
